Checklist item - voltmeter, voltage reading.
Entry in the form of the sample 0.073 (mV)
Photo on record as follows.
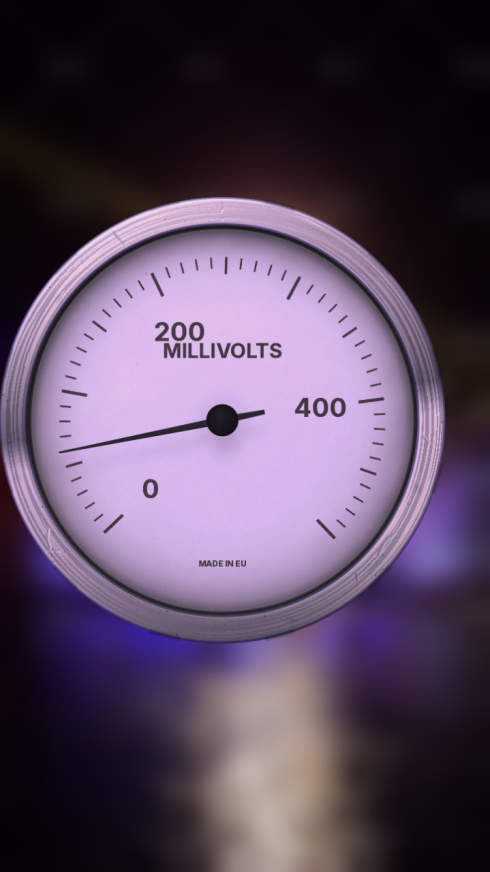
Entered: 60 (mV)
